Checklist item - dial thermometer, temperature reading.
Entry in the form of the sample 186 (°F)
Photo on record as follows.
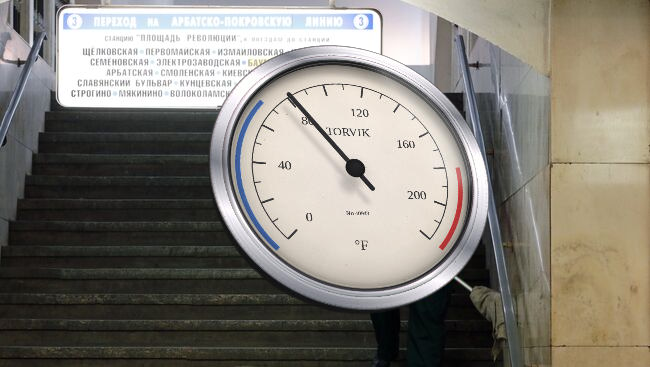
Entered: 80 (°F)
